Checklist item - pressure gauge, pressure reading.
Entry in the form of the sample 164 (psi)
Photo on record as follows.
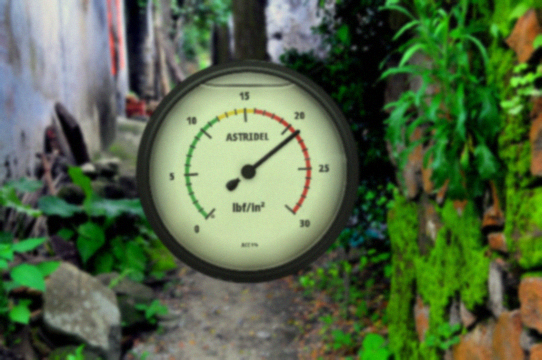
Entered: 21 (psi)
